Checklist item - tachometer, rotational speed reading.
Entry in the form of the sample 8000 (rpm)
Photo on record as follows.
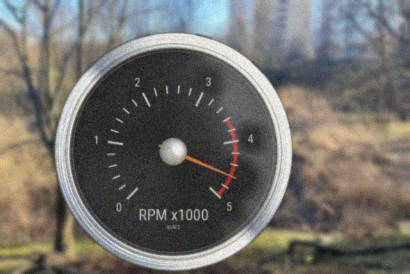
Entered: 4600 (rpm)
